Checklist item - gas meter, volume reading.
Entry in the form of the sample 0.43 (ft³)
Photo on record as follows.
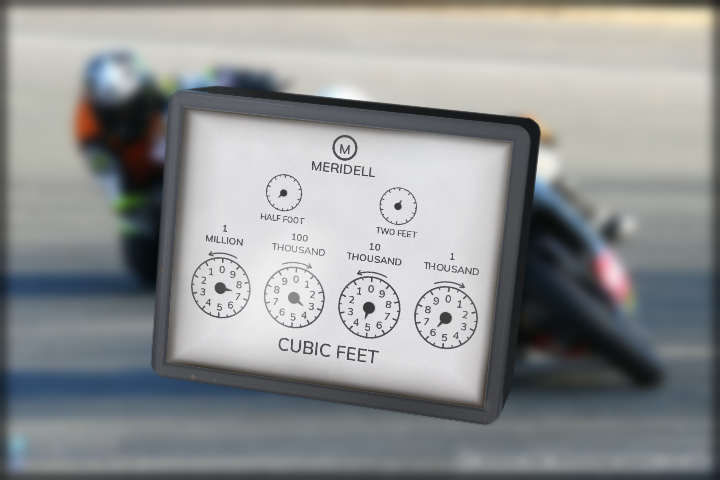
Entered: 734600 (ft³)
